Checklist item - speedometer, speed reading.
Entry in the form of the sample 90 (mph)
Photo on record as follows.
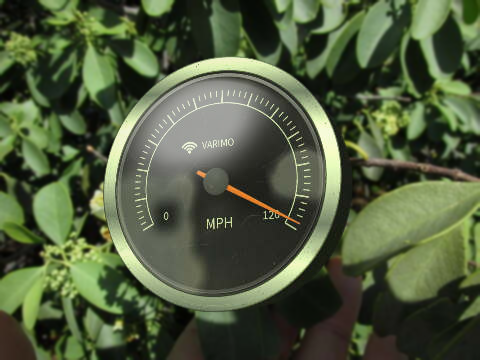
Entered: 118 (mph)
